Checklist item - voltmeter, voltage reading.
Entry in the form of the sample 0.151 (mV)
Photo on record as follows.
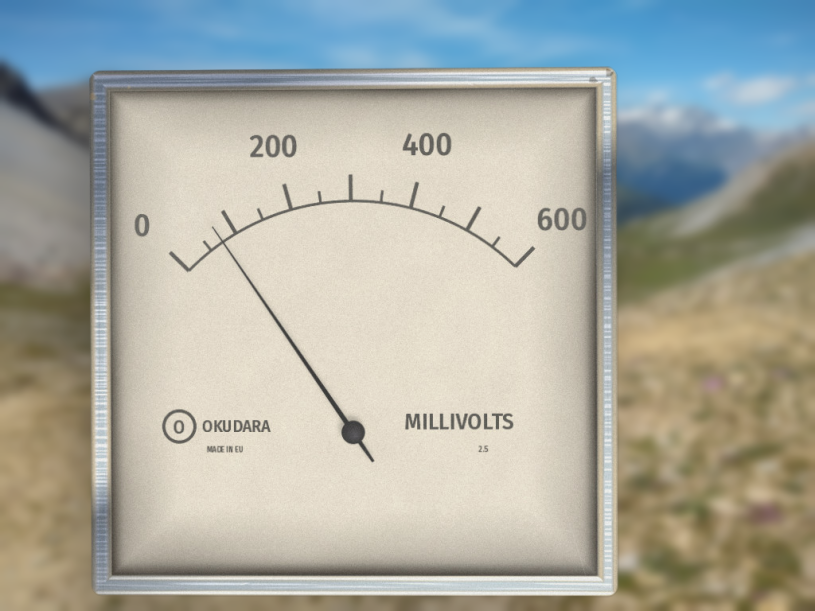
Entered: 75 (mV)
